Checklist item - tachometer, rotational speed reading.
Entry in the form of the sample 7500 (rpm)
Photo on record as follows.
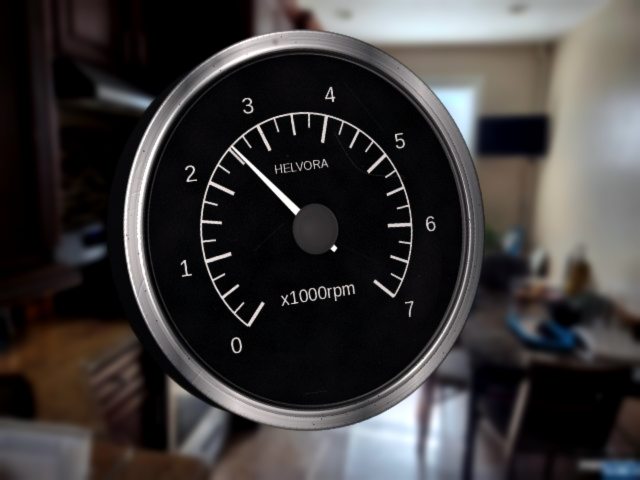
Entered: 2500 (rpm)
